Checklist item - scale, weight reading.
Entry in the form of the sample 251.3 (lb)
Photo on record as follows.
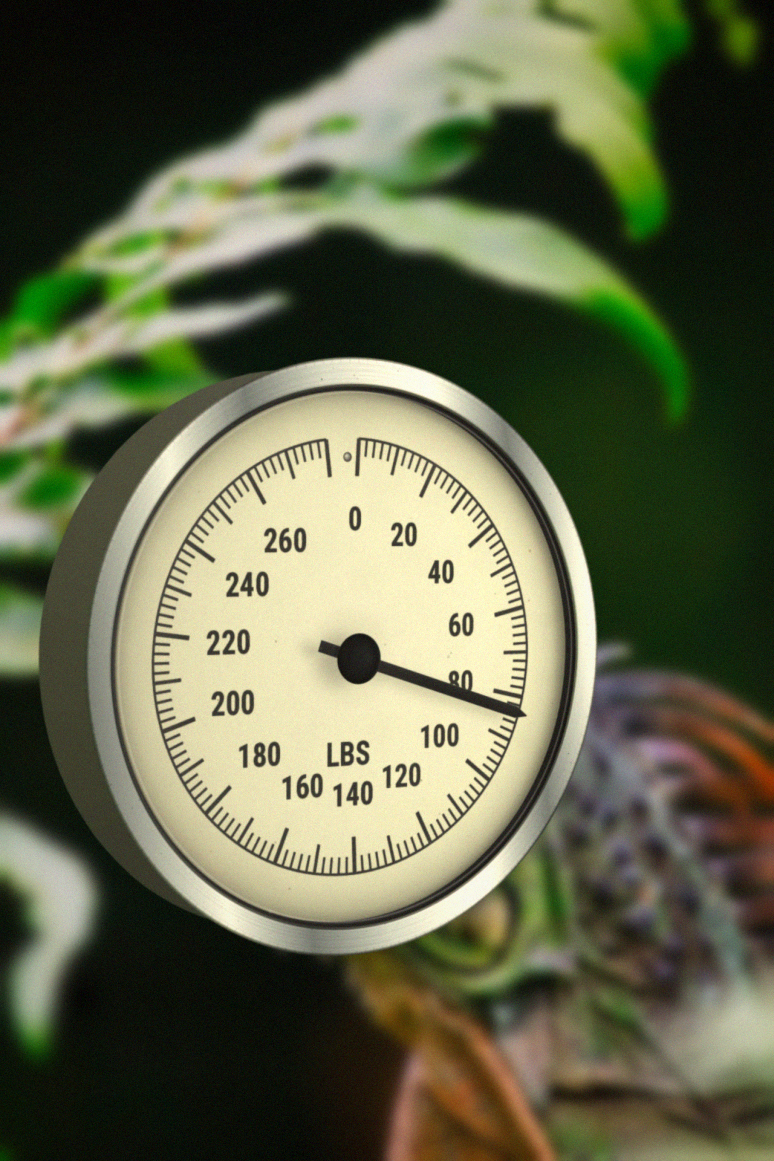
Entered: 84 (lb)
